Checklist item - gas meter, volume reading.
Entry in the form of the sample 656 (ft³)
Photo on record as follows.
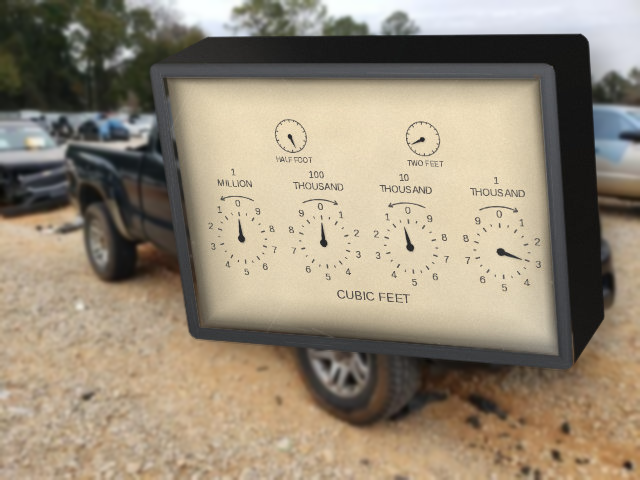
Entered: 300 (ft³)
